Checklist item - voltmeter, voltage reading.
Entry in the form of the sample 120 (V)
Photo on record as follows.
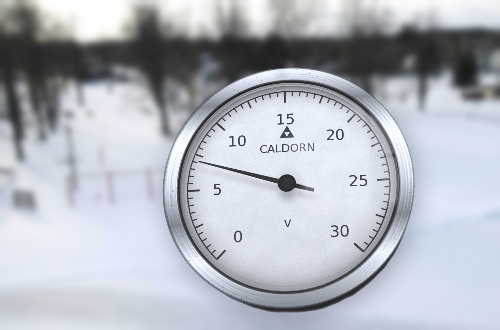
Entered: 7 (V)
